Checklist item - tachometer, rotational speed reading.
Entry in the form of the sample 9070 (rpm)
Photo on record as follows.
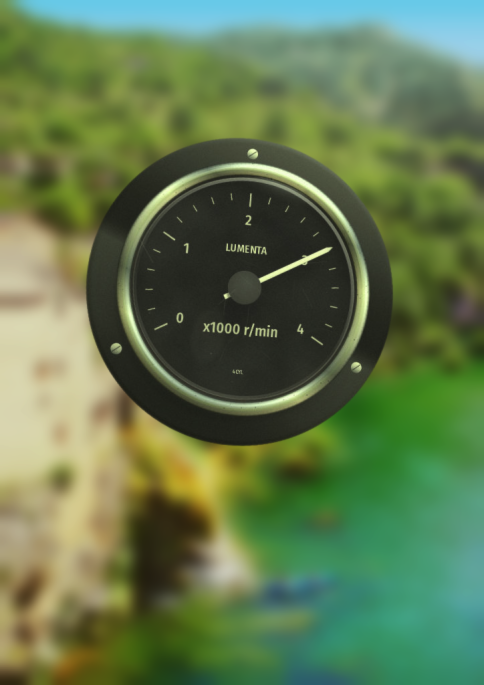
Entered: 3000 (rpm)
